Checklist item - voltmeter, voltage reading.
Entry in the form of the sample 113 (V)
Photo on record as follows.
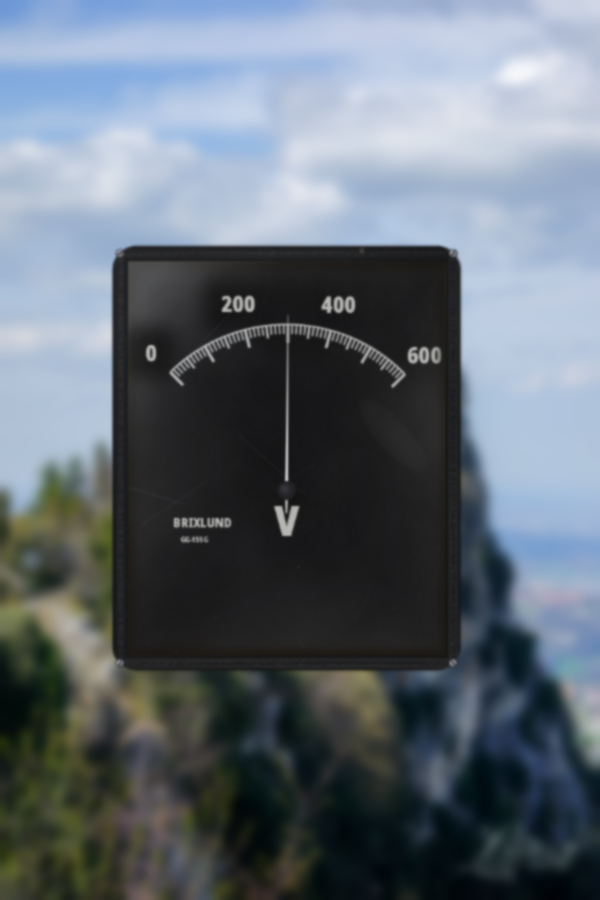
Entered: 300 (V)
